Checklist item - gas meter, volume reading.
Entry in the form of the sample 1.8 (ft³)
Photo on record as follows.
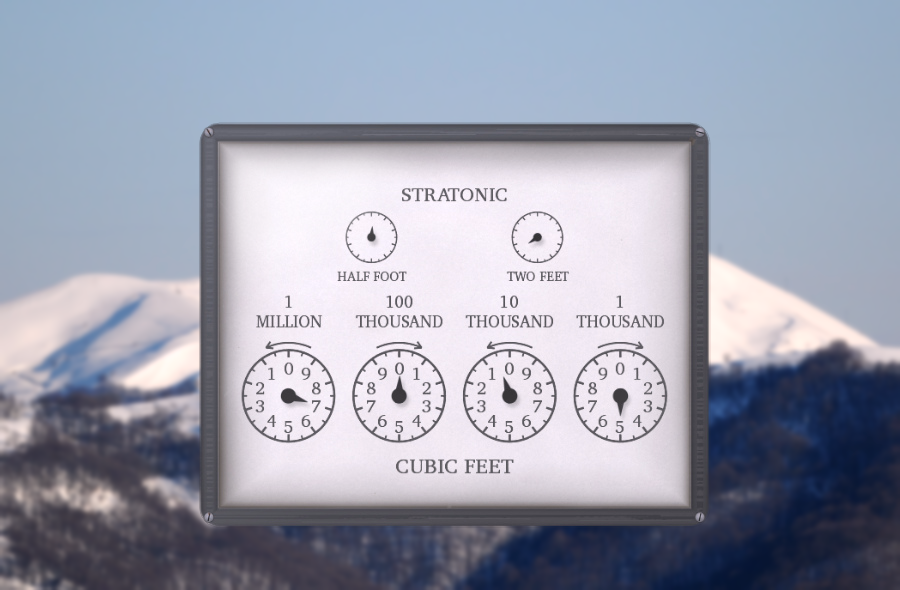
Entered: 700500 (ft³)
